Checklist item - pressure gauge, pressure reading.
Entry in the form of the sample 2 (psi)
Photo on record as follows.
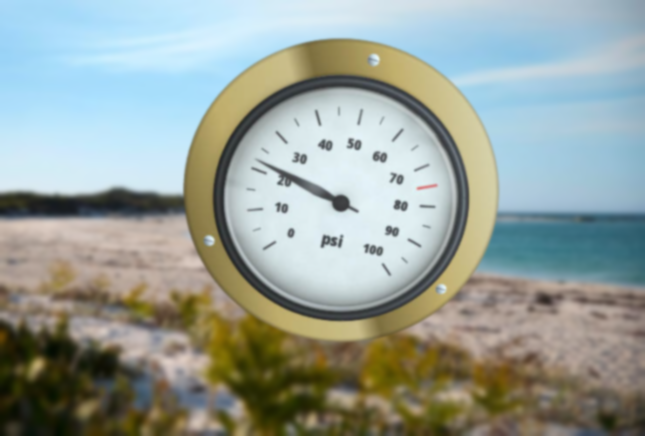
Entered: 22.5 (psi)
